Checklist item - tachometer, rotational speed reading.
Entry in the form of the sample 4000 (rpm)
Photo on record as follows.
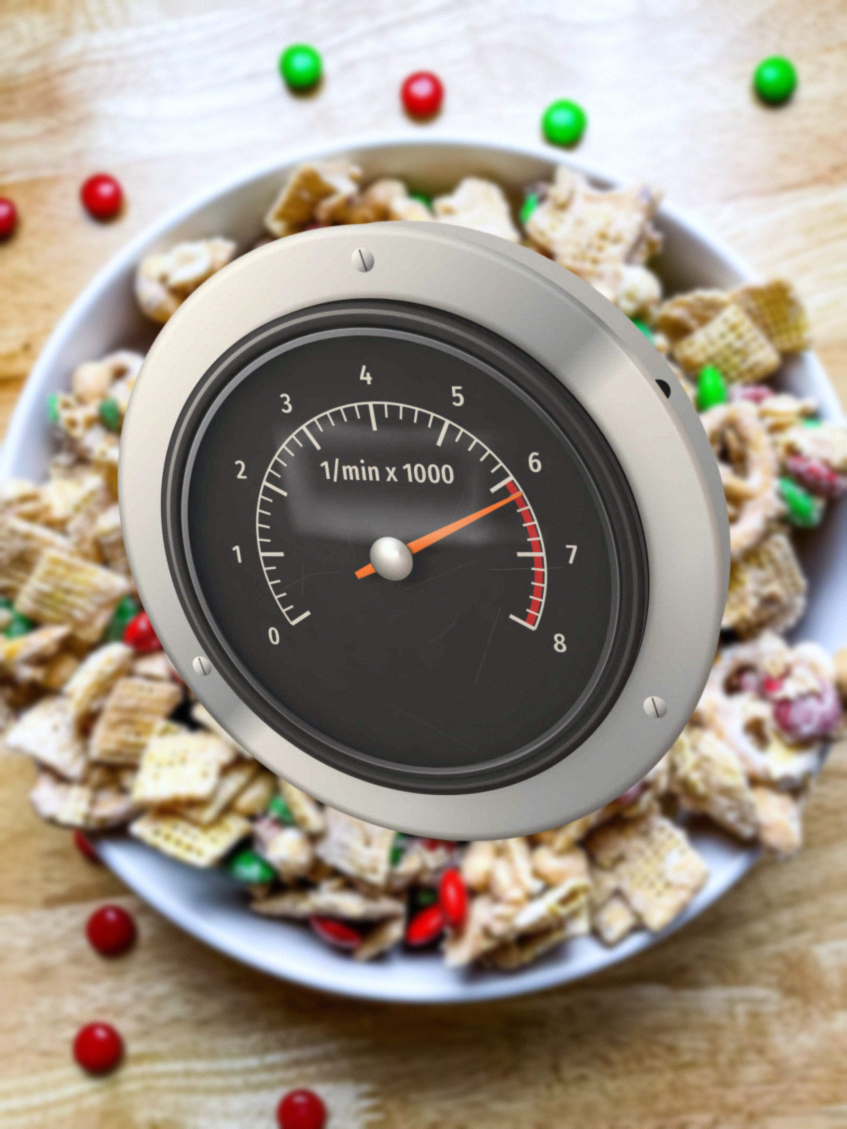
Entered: 6200 (rpm)
